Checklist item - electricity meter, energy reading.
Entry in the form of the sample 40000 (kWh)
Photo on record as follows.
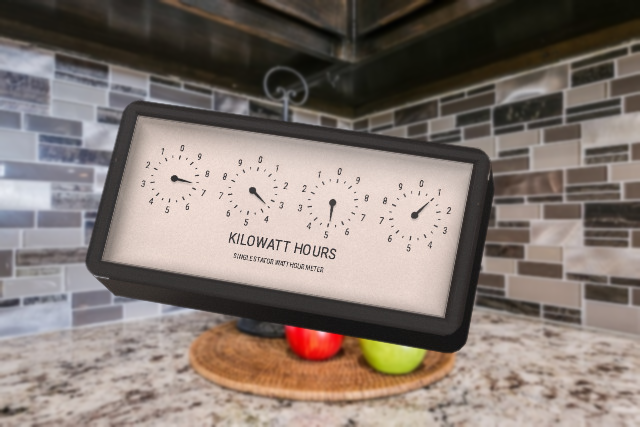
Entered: 7351 (kWh)
